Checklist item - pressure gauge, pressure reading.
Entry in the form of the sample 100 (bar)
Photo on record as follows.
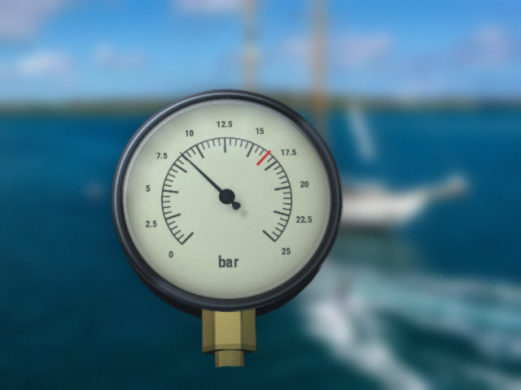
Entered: 8.5 (bar)
